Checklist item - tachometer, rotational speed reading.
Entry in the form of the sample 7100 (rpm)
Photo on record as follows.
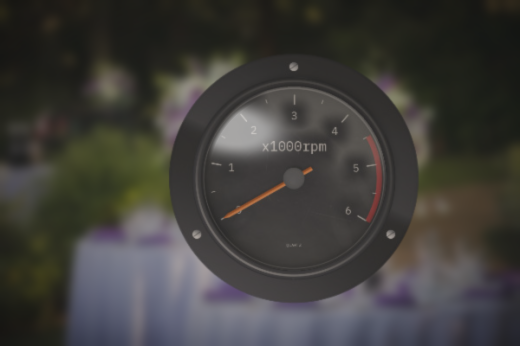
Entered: 0 (rpm)
